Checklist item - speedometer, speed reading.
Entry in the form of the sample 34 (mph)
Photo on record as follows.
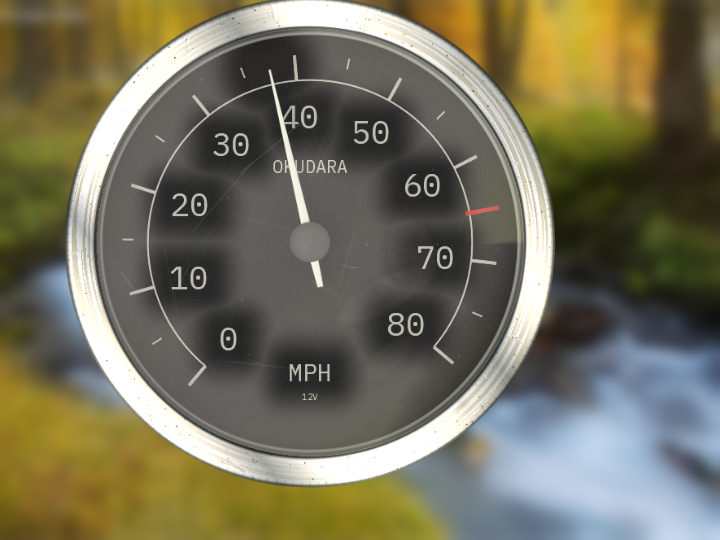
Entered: 37.5 (mph)
